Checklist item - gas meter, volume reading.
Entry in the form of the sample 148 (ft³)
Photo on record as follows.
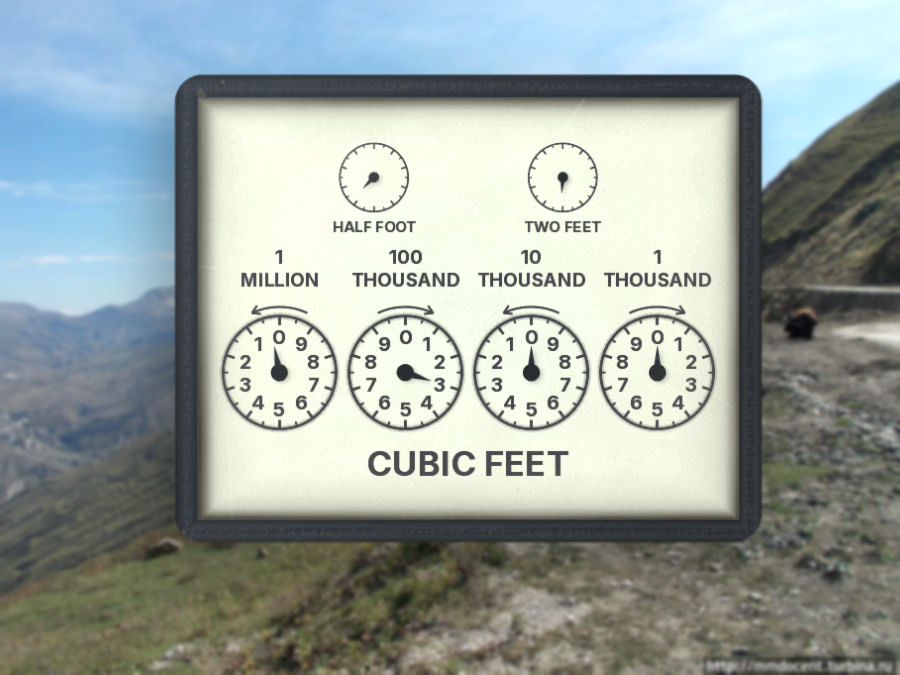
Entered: 30000 (ft³)
